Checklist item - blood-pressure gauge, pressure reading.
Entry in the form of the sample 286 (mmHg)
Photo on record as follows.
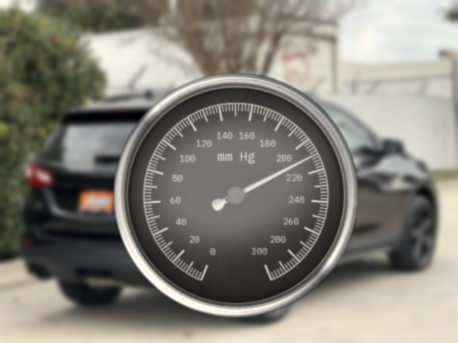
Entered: 210 (mmHg)
